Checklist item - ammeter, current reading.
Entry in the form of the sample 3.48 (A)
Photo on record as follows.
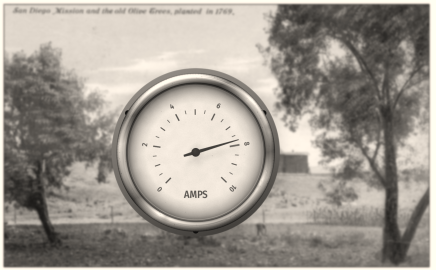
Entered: 7.75 (A)
